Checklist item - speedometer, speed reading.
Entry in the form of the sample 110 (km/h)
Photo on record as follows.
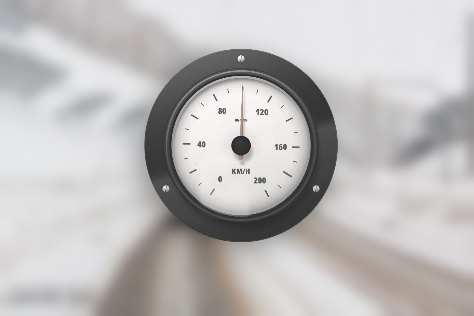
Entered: 100 (km/h)
